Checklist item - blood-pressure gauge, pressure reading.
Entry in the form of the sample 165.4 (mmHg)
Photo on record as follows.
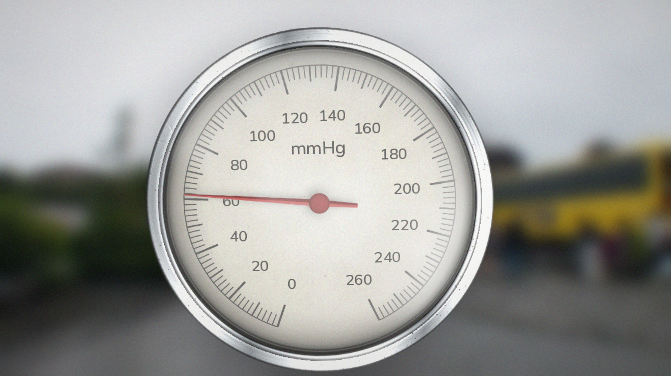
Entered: 62 (mmHg)
